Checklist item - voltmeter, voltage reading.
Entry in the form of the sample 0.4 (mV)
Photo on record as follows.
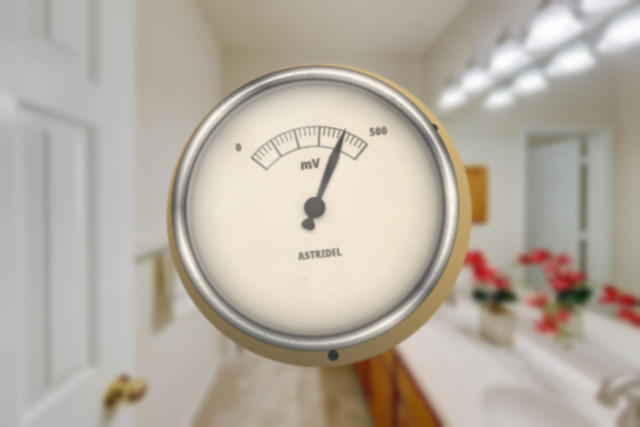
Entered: 400 (mV)
